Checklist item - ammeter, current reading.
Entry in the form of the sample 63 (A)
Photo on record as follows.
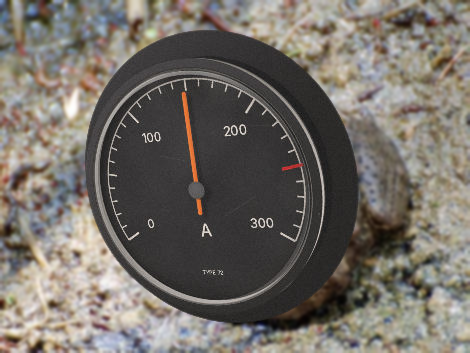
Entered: 150 (A)
